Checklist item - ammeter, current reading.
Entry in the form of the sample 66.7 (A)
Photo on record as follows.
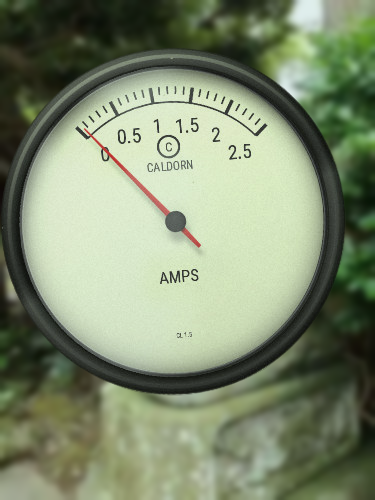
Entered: 0.05 (A)
